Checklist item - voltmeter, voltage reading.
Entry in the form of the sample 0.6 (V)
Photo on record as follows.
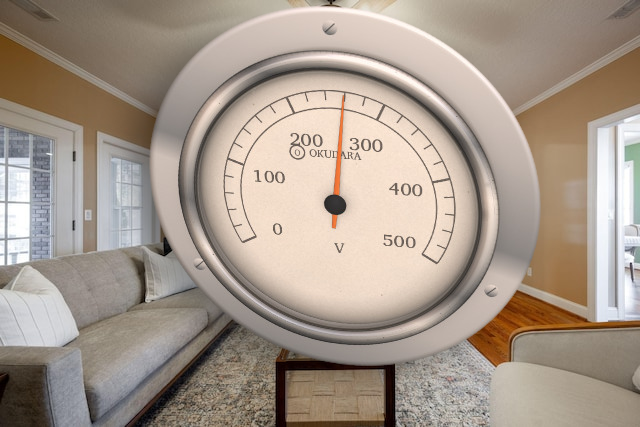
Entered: 260 (V)
